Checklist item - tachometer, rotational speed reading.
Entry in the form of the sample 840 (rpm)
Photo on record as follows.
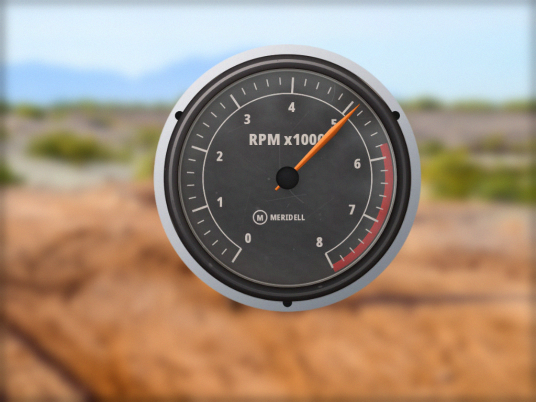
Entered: 5100 (rpm)
